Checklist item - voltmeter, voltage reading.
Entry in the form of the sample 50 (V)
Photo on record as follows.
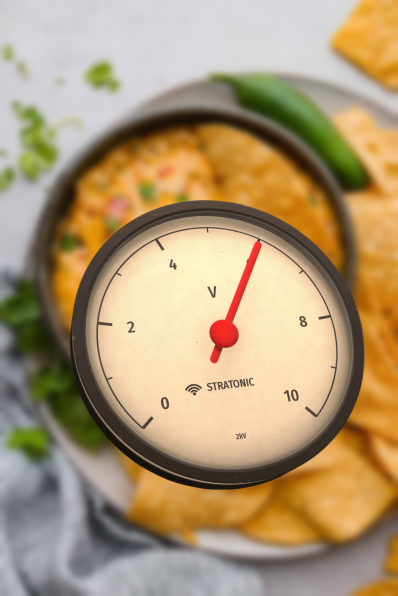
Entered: 6 (V)
